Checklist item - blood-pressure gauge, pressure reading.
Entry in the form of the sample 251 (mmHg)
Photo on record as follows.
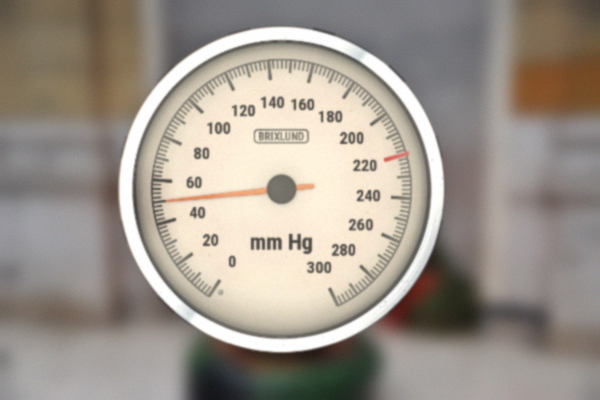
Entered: 50 (mmHg)
